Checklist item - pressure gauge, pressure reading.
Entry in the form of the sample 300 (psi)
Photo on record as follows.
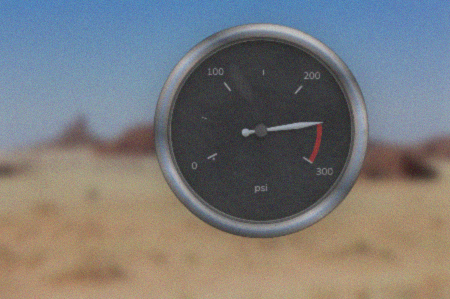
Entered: 250 (psi)
